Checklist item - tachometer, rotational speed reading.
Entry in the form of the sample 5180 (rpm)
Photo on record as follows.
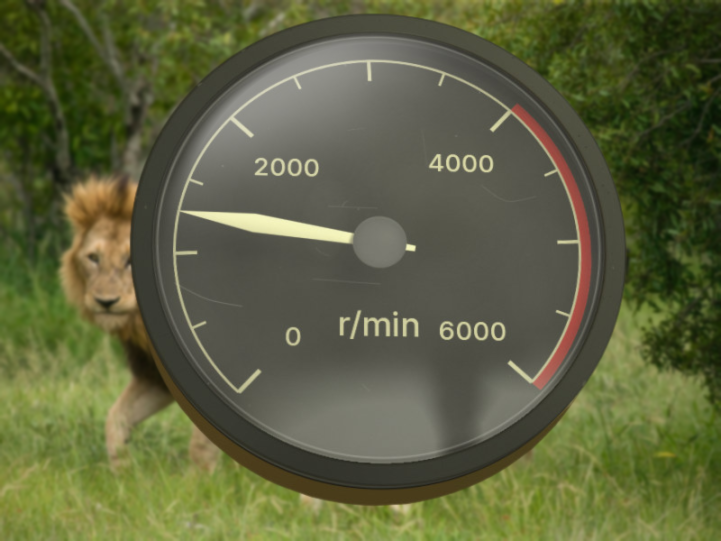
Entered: 1250 (rpm)
